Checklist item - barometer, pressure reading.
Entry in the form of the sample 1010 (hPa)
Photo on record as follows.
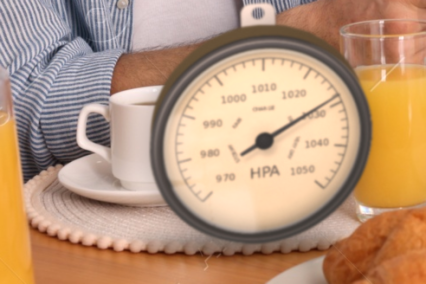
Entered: 1028 (hPa)
